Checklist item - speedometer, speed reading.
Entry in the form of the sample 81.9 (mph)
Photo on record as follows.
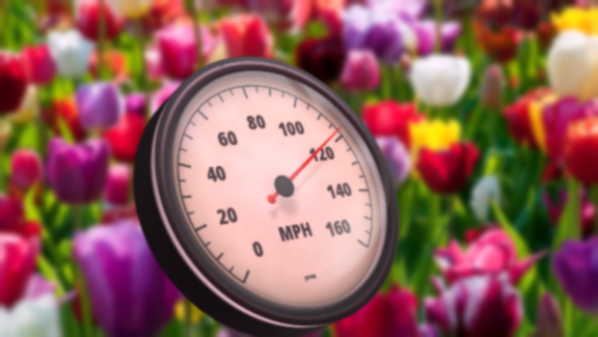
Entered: 117.5 (mph)
